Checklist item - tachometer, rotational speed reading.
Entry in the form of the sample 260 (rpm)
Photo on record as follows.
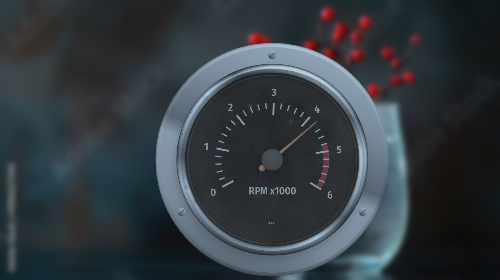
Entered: 4200 (rpm)
